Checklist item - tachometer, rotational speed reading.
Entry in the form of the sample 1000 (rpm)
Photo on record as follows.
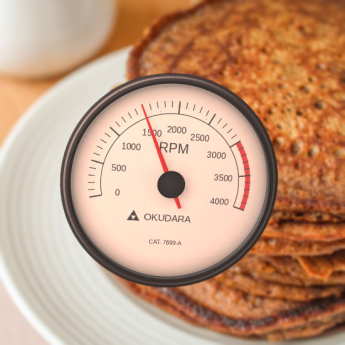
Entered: 1500 (rpm)
